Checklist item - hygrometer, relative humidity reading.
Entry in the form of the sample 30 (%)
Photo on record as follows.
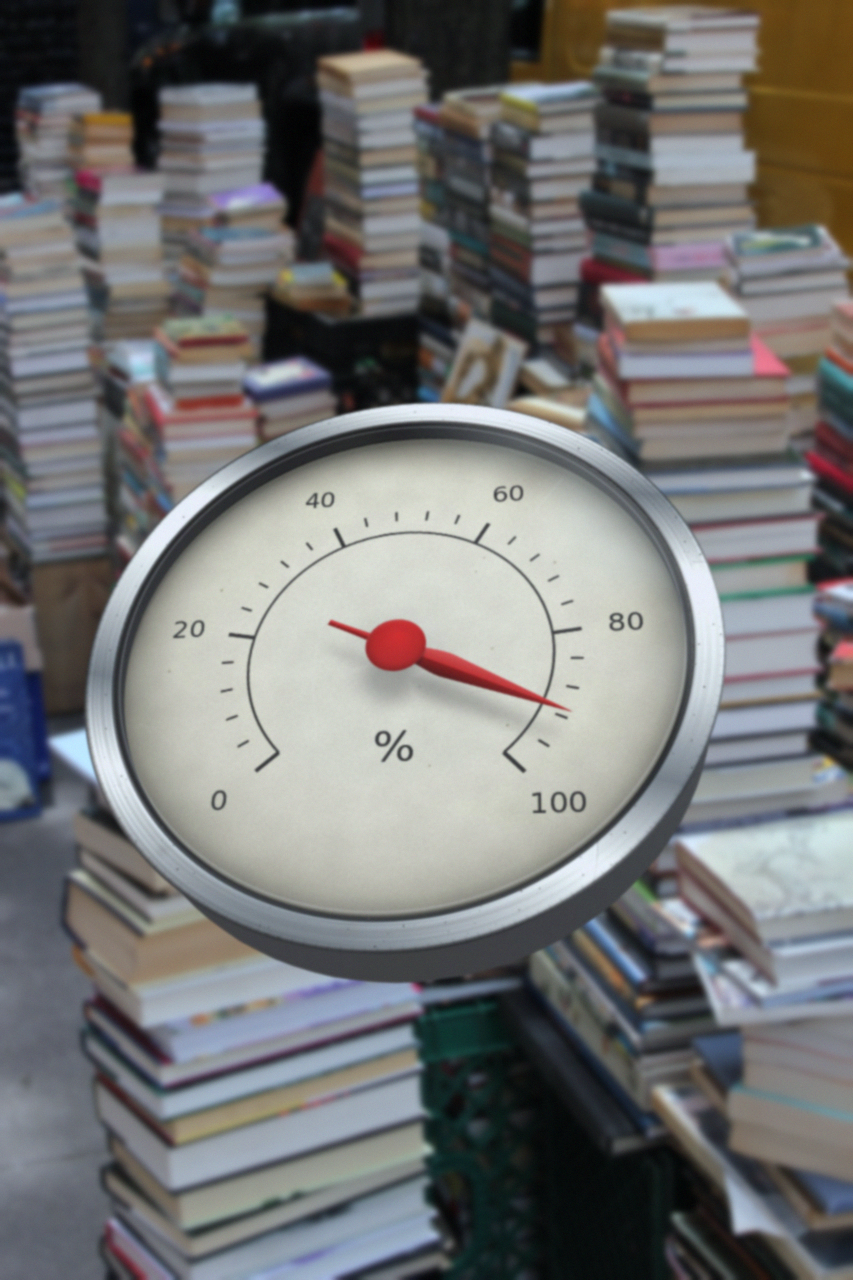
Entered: 92 (%)
